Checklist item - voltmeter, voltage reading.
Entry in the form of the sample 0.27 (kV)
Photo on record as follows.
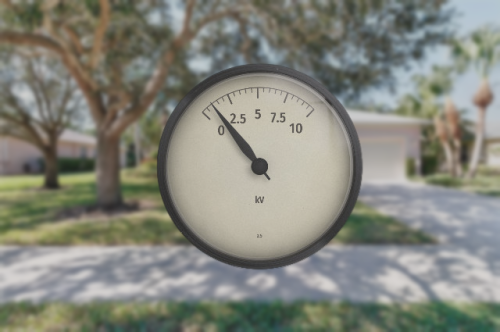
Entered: 1 (kV)
